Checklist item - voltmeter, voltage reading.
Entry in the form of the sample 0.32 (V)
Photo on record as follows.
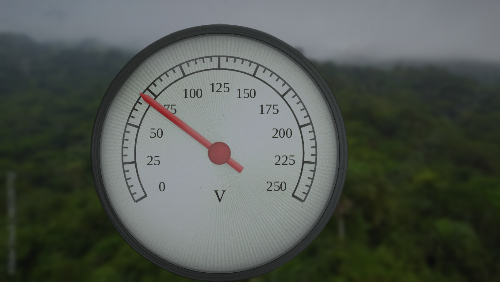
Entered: 70 (V)
